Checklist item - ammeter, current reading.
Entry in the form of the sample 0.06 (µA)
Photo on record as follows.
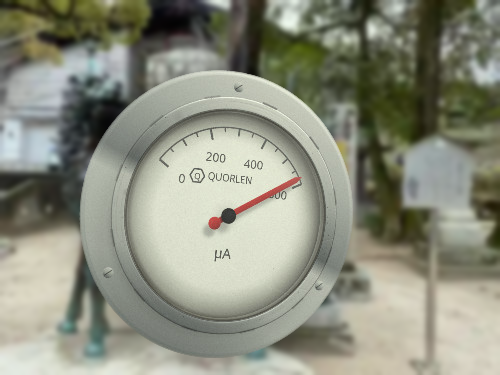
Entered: 575 (µA)
